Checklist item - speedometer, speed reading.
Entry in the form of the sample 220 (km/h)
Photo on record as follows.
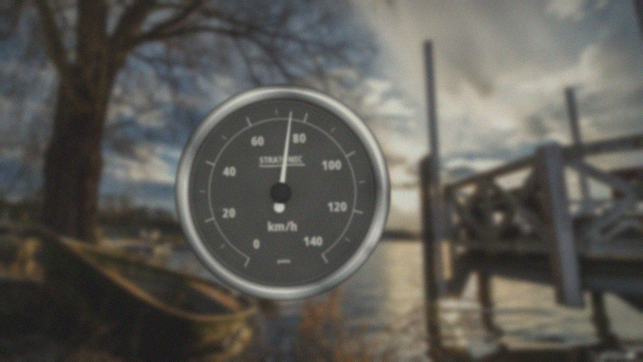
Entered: 75 (km/h)
